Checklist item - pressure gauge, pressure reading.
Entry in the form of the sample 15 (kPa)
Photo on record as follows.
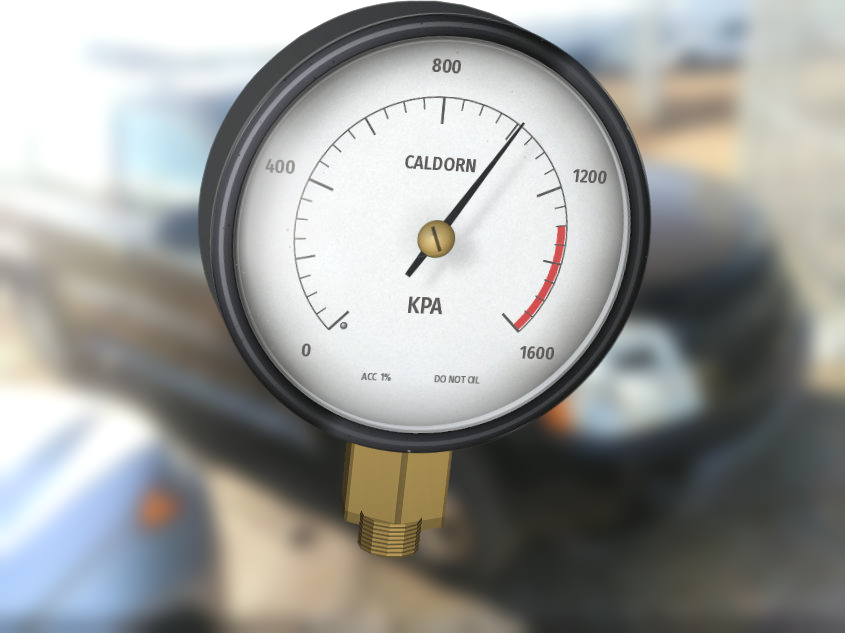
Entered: 1000 (kPa)
